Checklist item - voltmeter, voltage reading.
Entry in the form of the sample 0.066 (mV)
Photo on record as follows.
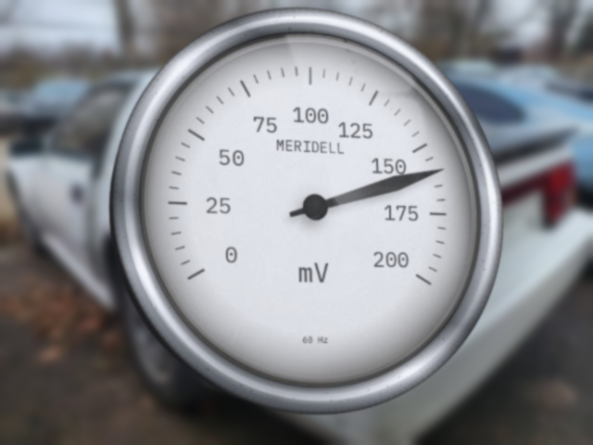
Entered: 160 (mV)
